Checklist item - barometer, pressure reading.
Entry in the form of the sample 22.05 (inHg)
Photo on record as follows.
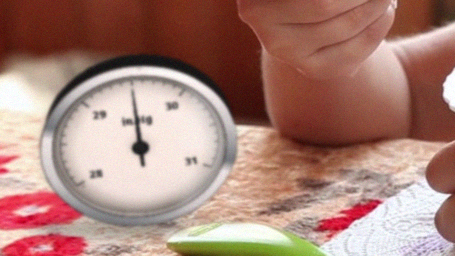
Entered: 29.5 (inHg)
